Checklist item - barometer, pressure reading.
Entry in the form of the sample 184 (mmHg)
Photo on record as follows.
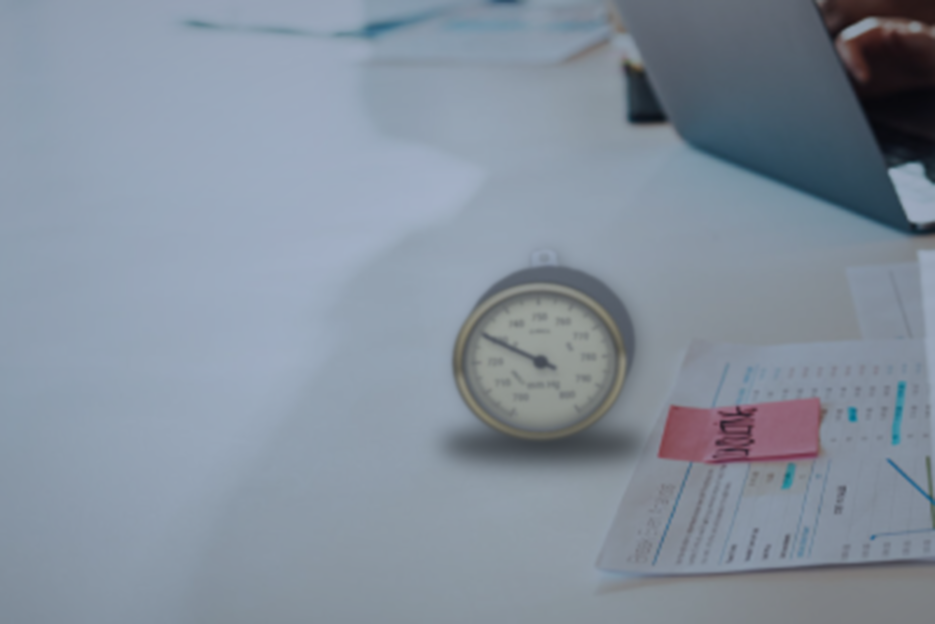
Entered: 730 (mmHg)
